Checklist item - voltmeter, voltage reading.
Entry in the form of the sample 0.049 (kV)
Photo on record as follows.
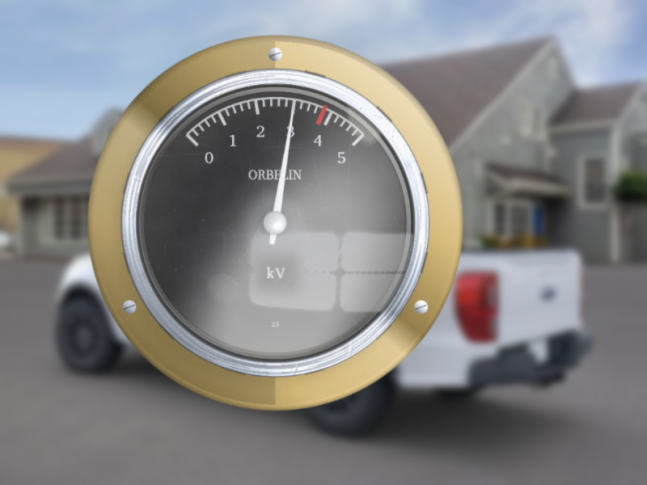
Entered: 3 (kV)
